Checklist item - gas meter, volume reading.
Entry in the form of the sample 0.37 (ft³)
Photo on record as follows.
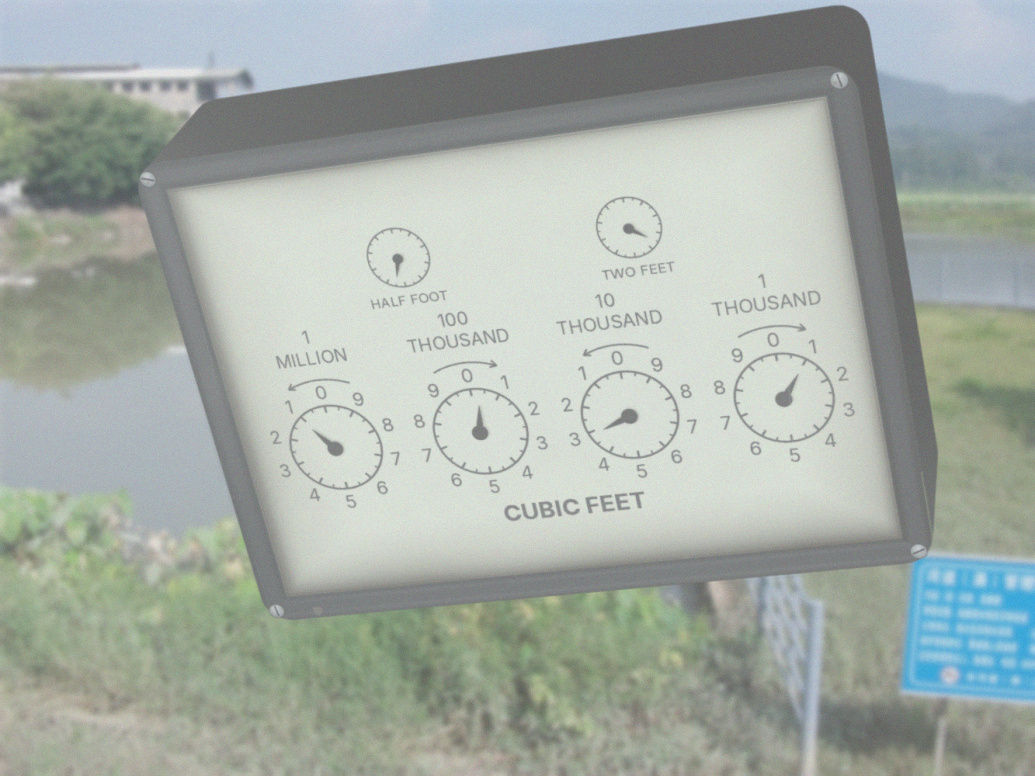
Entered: 103100 (ft³)
